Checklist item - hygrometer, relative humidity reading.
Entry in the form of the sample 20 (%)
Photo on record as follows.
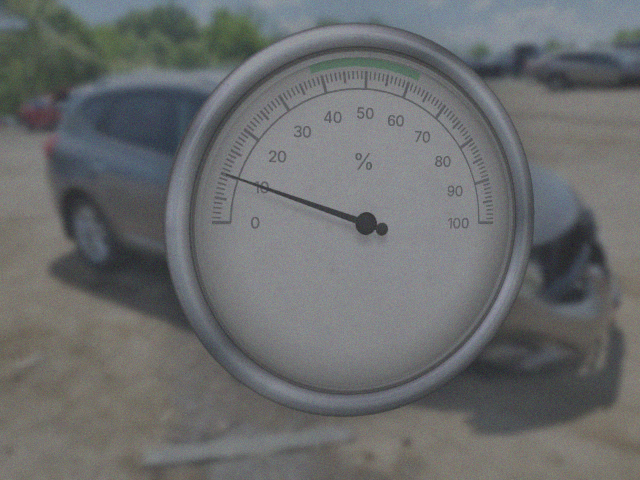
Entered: 10 (%)
